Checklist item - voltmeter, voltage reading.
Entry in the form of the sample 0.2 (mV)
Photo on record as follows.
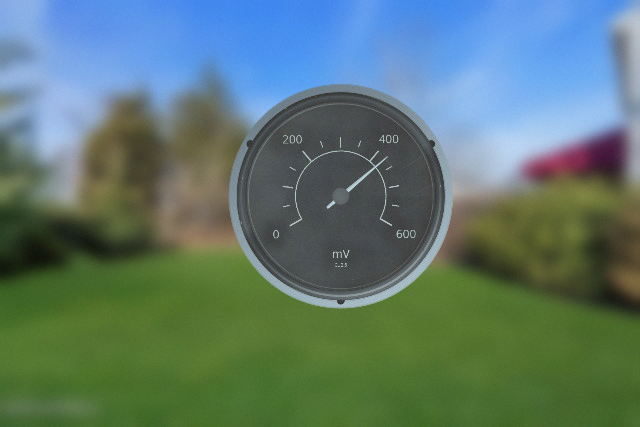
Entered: 425 (mV)
